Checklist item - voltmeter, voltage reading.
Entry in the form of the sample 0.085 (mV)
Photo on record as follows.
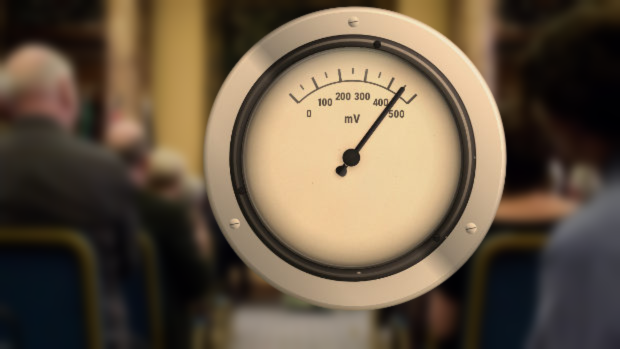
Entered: 450 (mV)
